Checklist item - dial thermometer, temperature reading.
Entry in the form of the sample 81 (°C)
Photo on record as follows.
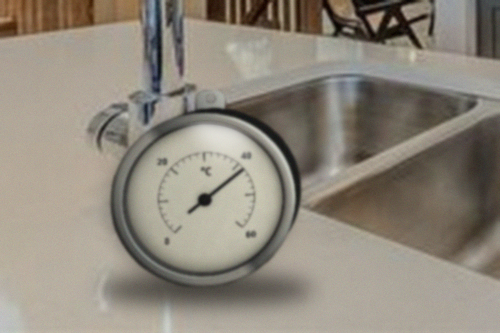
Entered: 42 (°C)
